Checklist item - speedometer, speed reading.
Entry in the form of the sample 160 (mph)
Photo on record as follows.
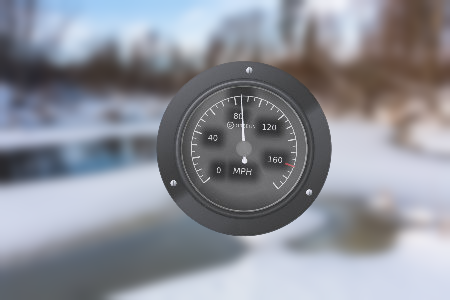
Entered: 85 (mph)
